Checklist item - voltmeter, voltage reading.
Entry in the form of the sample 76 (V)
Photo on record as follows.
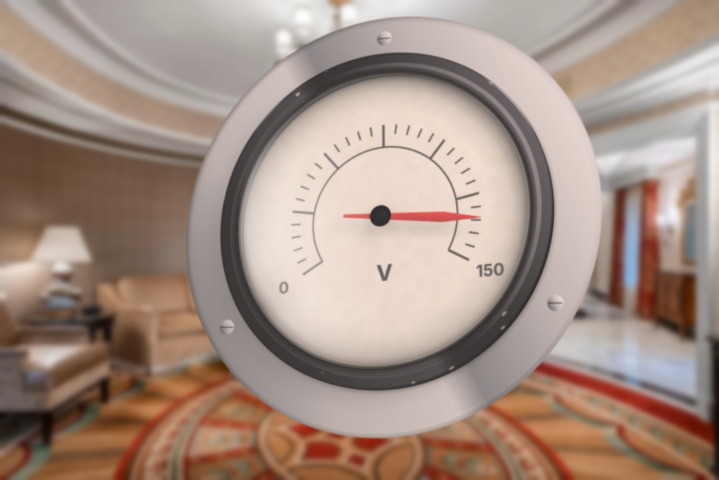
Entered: 135 (V)
